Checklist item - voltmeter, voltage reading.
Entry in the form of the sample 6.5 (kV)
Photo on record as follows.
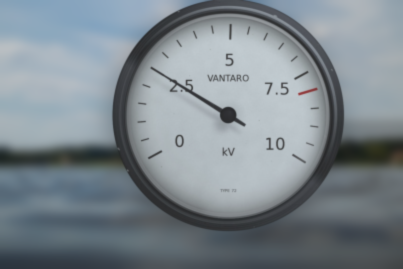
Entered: 2.5 (kV)
